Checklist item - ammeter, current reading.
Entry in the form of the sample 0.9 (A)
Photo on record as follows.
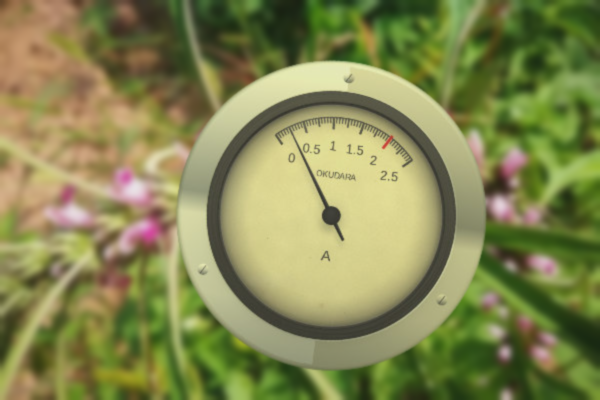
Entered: 0.25 (A)
